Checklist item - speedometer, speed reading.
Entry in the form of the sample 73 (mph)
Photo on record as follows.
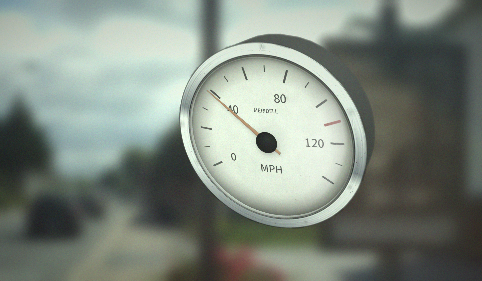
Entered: 40 (mph)
